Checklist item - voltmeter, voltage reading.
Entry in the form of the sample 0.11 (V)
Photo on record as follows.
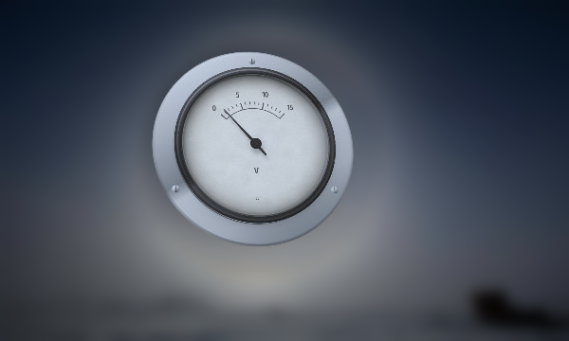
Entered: 1 (V)
